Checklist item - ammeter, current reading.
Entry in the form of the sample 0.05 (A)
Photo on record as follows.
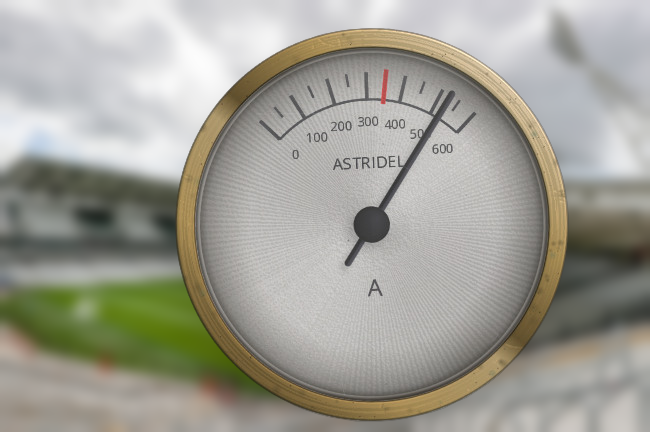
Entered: 525 (A)
